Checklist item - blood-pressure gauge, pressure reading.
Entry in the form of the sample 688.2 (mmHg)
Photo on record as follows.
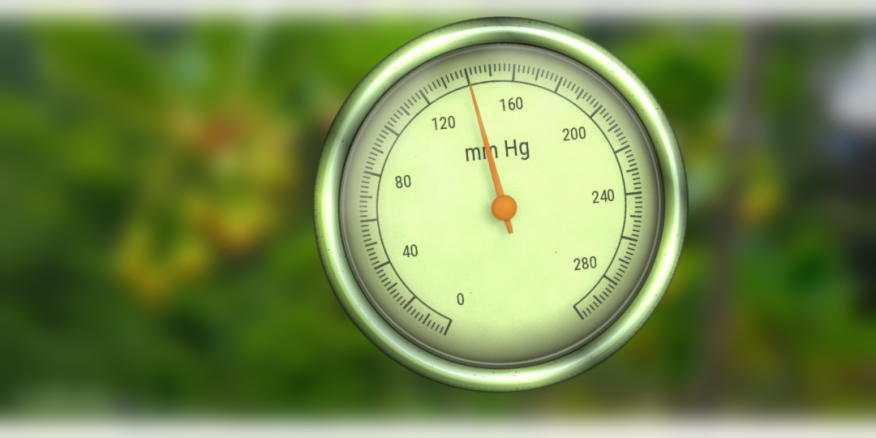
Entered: 140 (mmHg)
